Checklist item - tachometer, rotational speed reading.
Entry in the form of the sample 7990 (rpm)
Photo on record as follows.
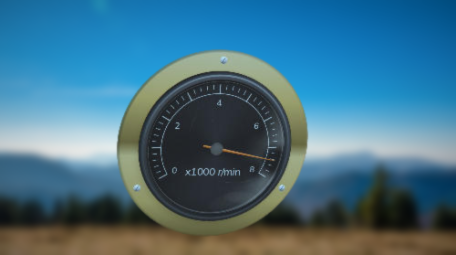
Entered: 7400 (rpm)
